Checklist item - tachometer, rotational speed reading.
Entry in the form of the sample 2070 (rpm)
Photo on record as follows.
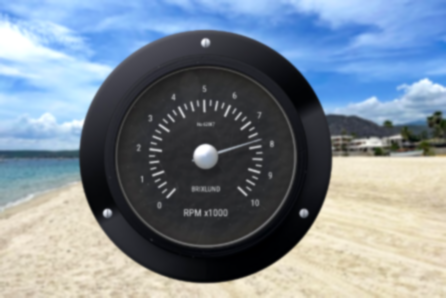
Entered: 7750 (rpm)
